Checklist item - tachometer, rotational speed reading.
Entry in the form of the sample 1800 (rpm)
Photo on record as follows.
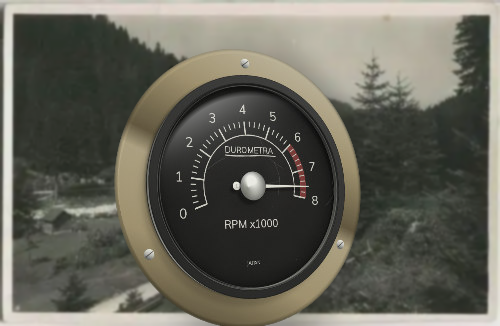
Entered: 7600 (rpm)
